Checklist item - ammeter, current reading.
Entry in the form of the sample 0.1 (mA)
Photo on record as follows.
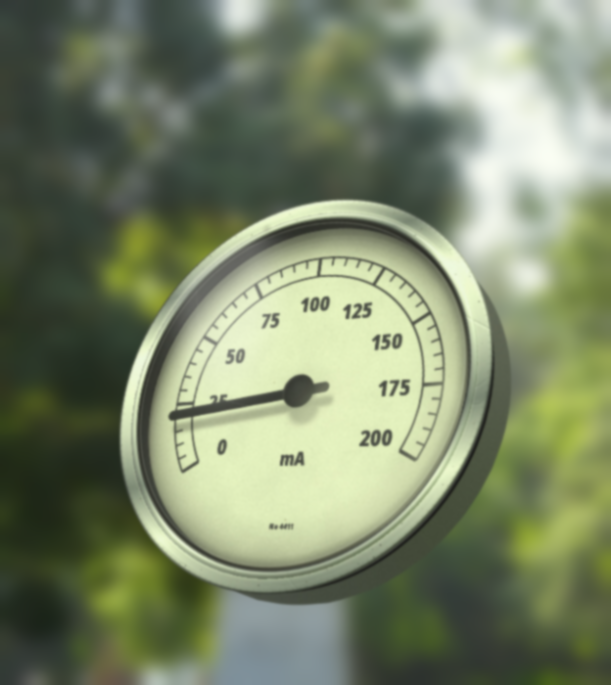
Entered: 20 (mA)
